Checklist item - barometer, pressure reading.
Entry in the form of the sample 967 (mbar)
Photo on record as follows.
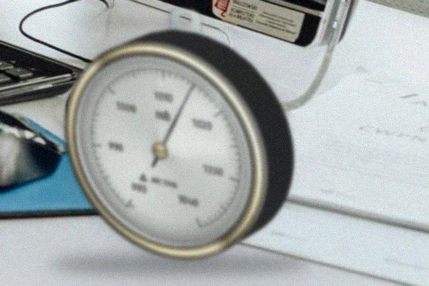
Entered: 1015 (mbar)
